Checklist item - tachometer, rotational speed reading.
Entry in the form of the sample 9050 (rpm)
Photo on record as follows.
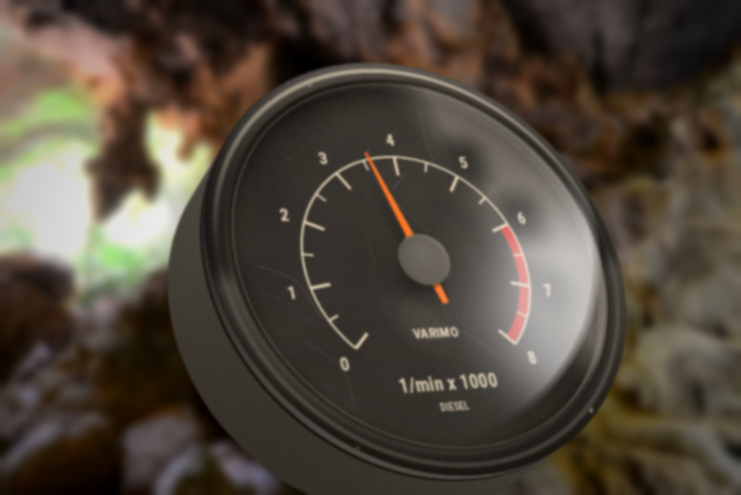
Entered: 3500 (rpm)
